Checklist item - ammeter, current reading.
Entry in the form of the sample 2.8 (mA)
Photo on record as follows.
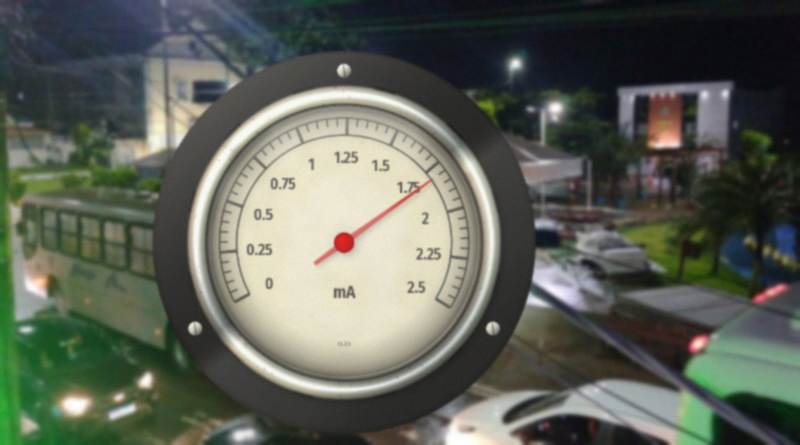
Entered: 1.8 (mA)
